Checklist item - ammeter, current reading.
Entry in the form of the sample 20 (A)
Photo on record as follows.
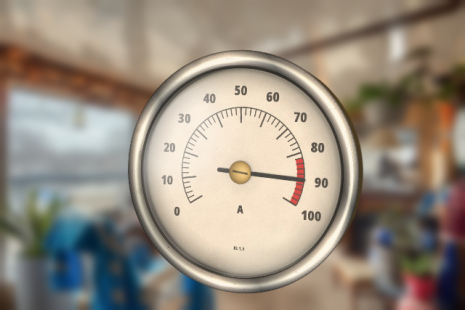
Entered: 90 (A)
